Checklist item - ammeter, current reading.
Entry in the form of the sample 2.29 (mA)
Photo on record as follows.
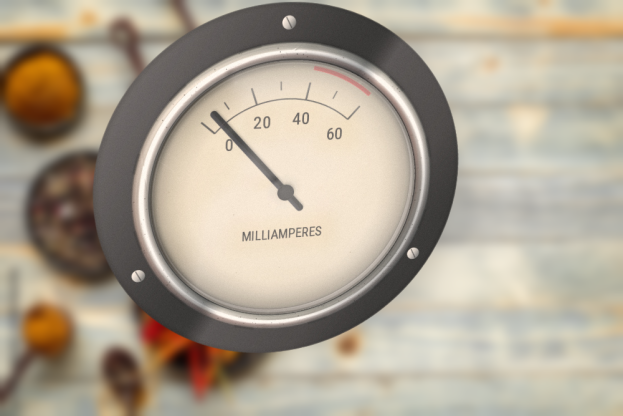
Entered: 5 (mA)
